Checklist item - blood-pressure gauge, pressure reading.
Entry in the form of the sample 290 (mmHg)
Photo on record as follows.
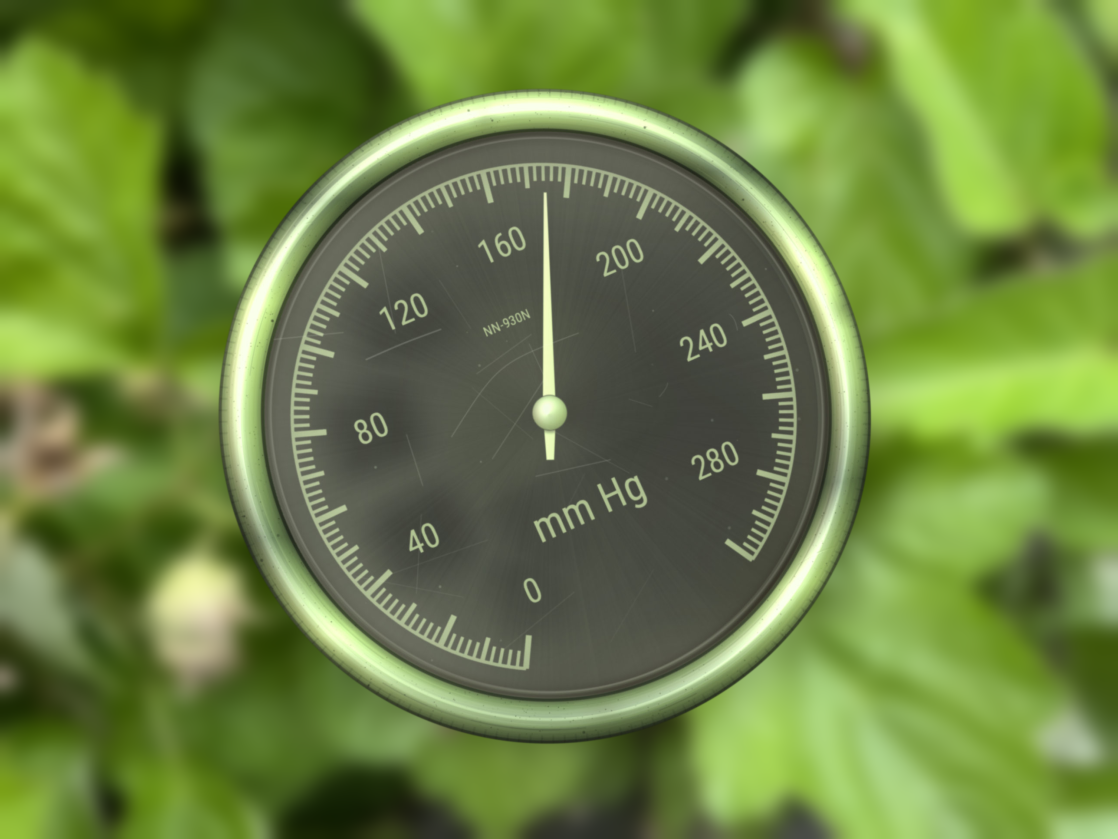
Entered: 174 (mmHg)
